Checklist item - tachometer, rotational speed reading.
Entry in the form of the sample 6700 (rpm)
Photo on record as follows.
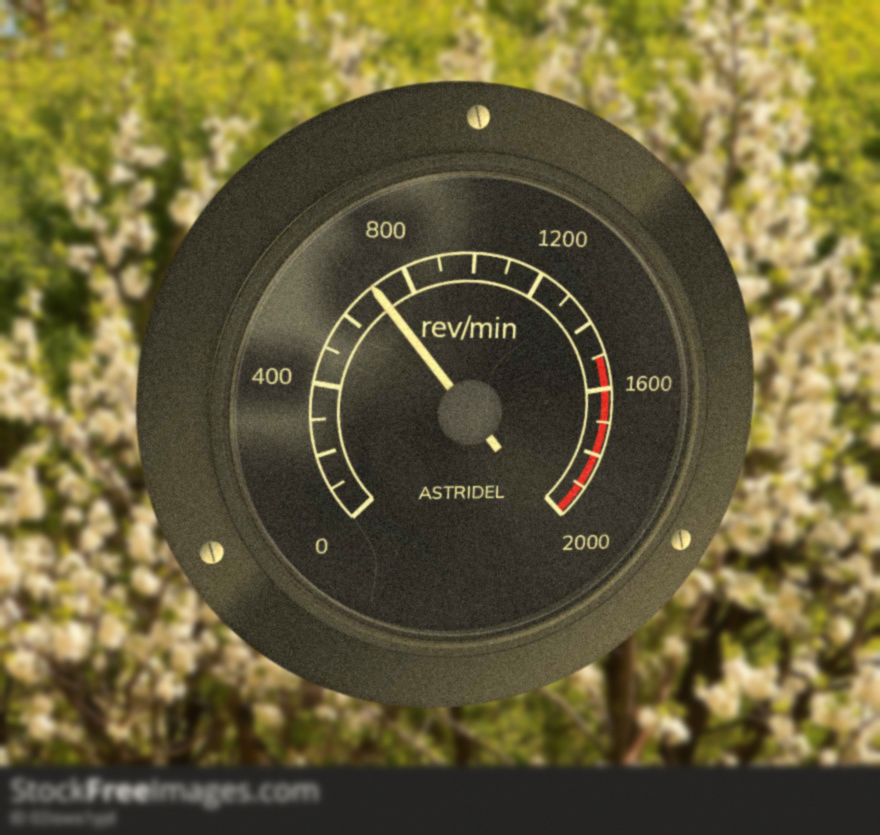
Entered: 700 (rpm)
